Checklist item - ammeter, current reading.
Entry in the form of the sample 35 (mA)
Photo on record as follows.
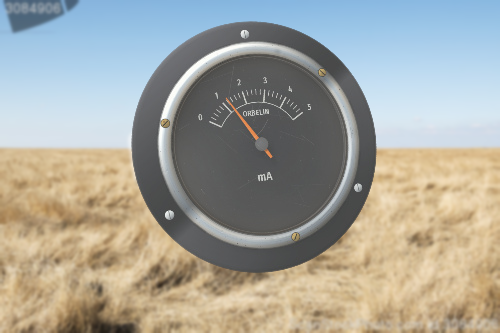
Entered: 1.2 (mA)
